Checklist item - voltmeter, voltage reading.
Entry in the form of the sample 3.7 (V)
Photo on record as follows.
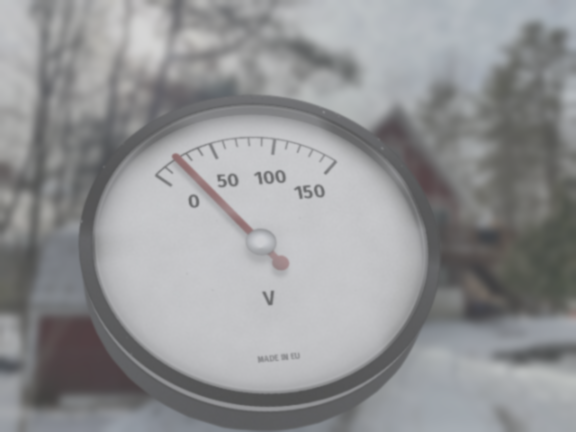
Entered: 20 (V)
